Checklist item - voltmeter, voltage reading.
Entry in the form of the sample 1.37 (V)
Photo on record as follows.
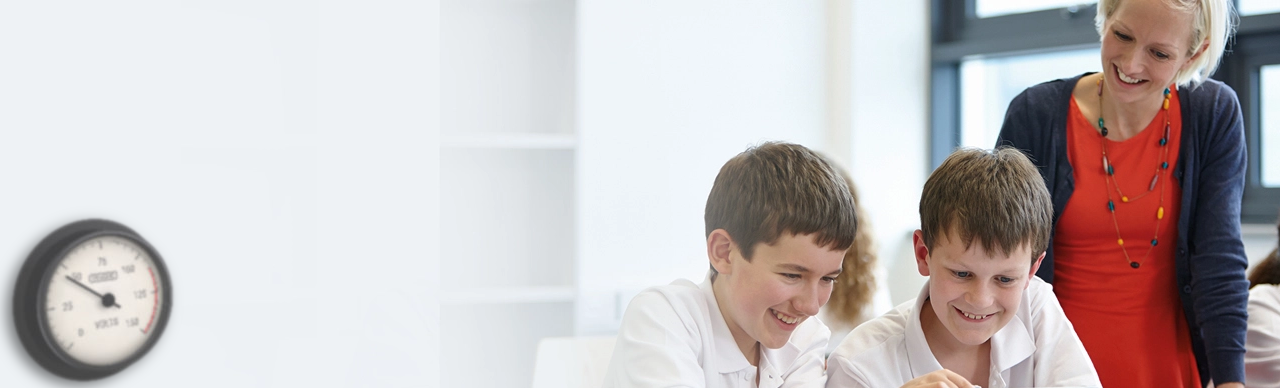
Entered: 45 (V)
